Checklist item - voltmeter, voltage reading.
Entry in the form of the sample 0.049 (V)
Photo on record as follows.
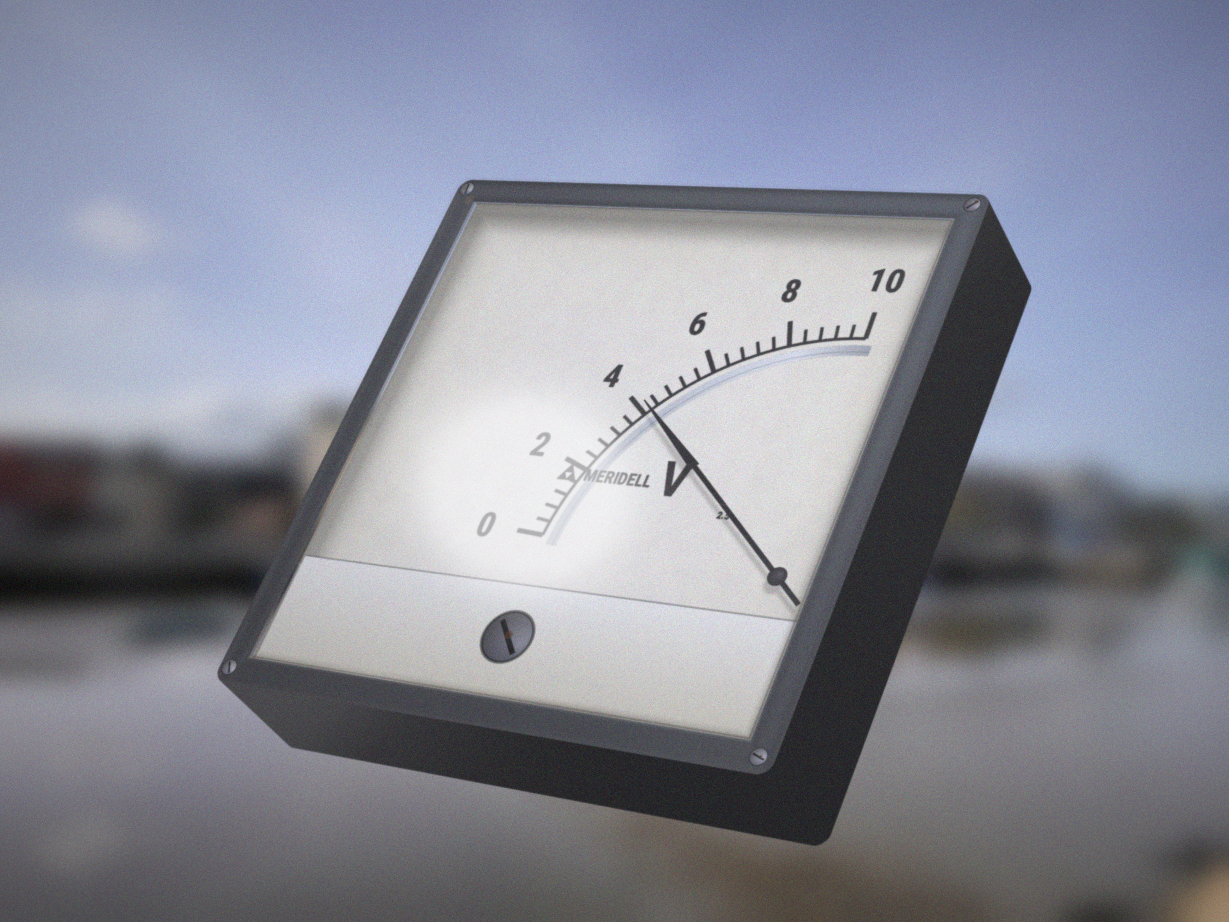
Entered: 4.2 (V)
